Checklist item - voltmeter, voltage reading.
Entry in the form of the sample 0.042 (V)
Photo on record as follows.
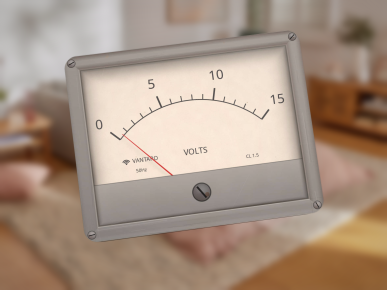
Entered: 0.5 (V)
